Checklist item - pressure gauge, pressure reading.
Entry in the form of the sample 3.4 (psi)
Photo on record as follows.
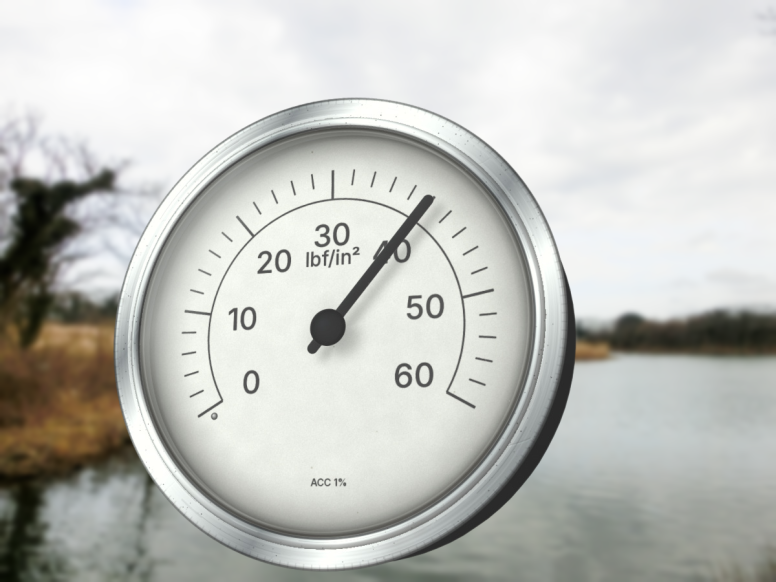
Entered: 40 (psi)
